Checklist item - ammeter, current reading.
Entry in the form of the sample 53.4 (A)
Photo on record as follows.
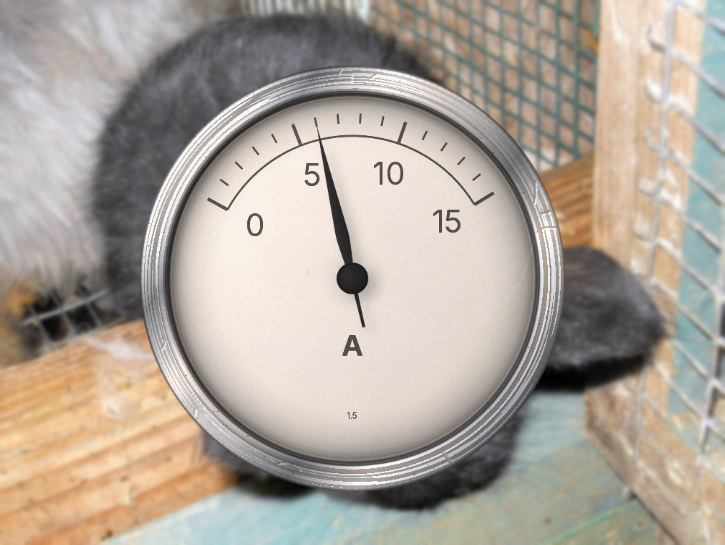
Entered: 6 (A)
